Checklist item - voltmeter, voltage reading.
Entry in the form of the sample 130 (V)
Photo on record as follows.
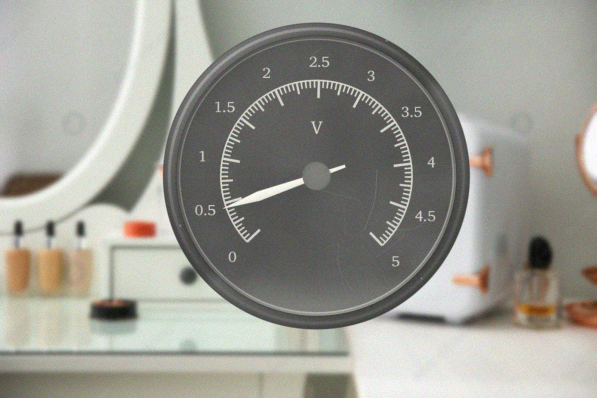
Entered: 0.45 (V)
